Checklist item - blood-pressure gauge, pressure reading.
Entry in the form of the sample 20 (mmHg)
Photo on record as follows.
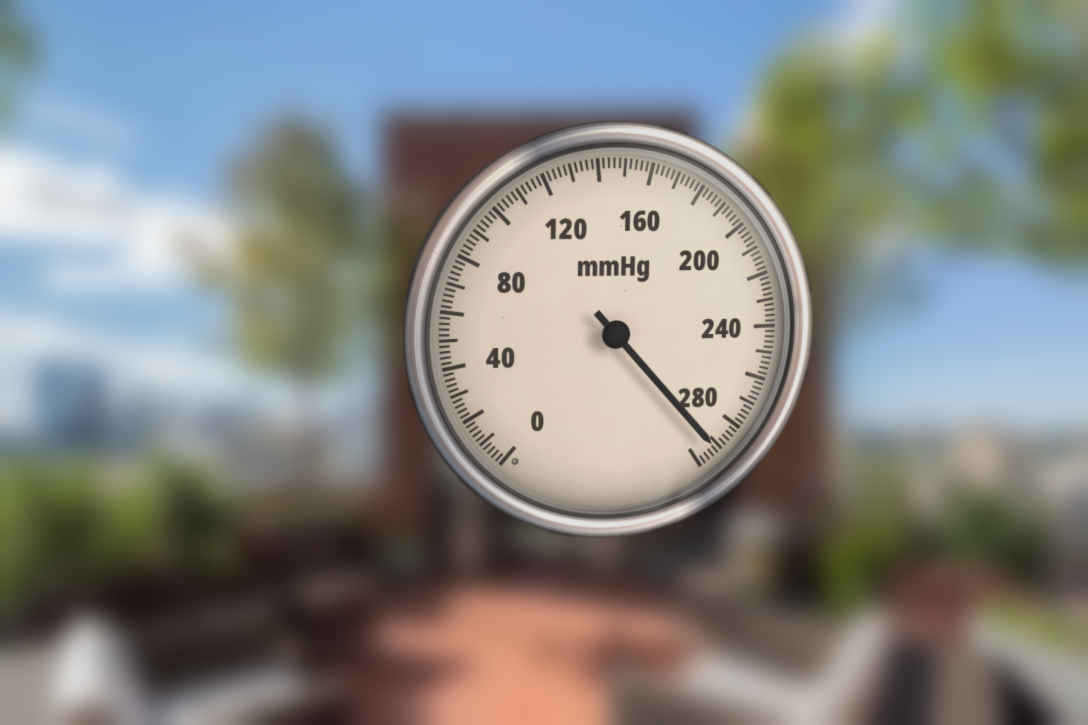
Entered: 292 (mmHg)
